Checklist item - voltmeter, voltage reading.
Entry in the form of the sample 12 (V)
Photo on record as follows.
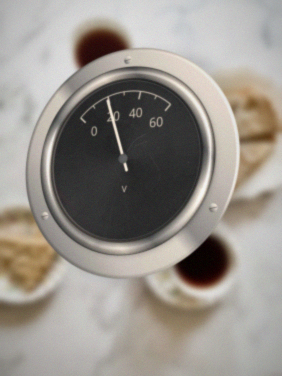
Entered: 20 (V)
